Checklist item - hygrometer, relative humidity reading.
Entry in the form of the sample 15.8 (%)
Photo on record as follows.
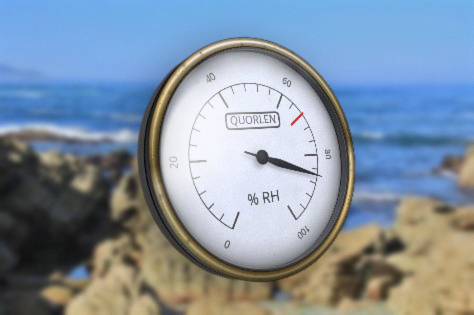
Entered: 86 (%)
